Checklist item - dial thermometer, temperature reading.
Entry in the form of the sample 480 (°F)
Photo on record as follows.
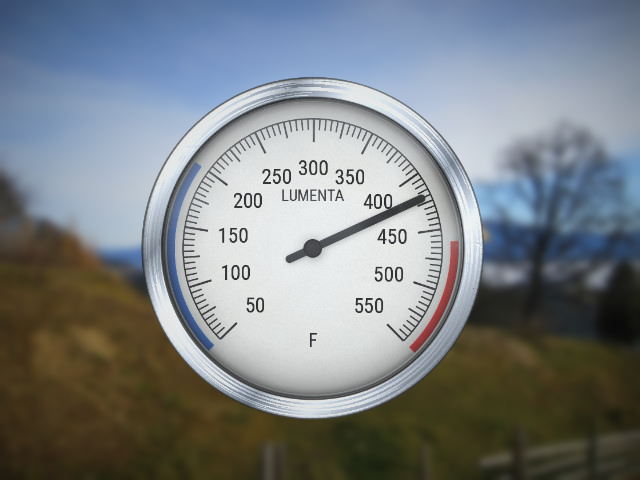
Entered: 420 (°F)
